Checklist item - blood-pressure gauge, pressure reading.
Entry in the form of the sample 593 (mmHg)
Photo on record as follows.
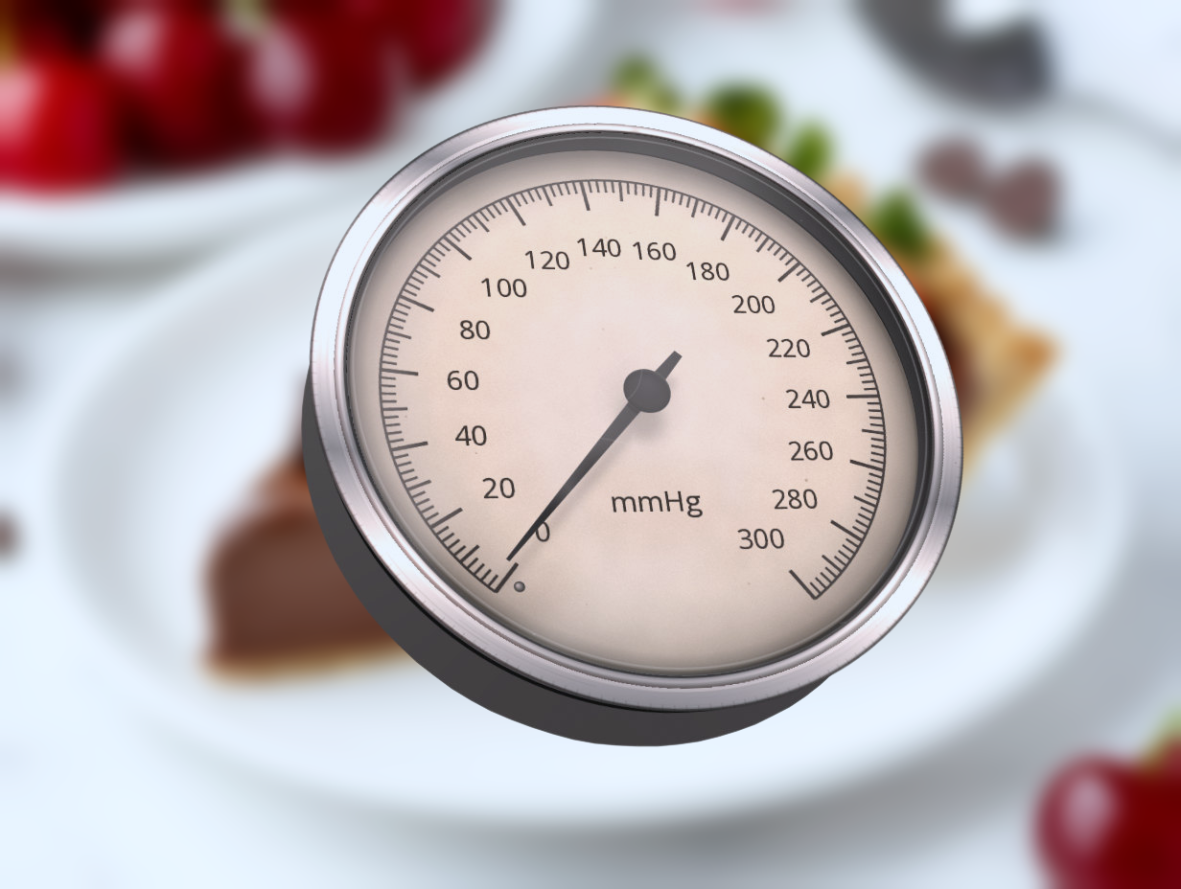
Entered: 2 (mmHg)
